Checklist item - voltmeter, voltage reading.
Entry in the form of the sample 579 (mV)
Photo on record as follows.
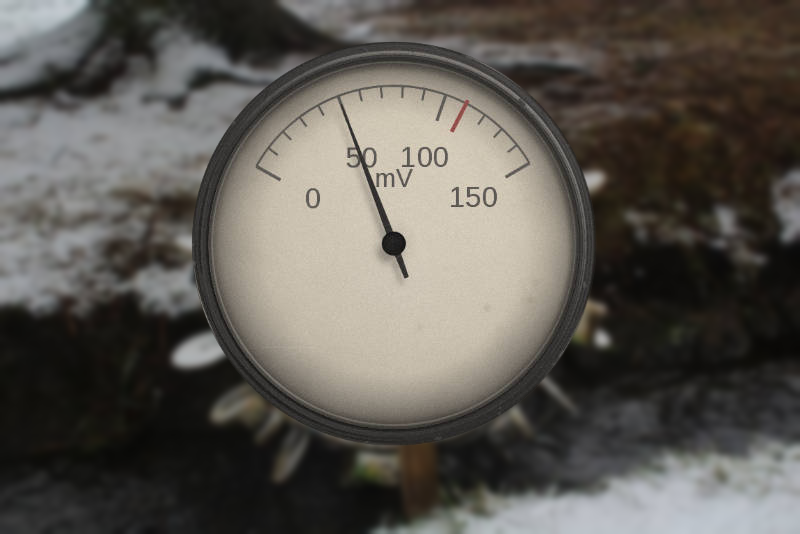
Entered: 50 (mV)
